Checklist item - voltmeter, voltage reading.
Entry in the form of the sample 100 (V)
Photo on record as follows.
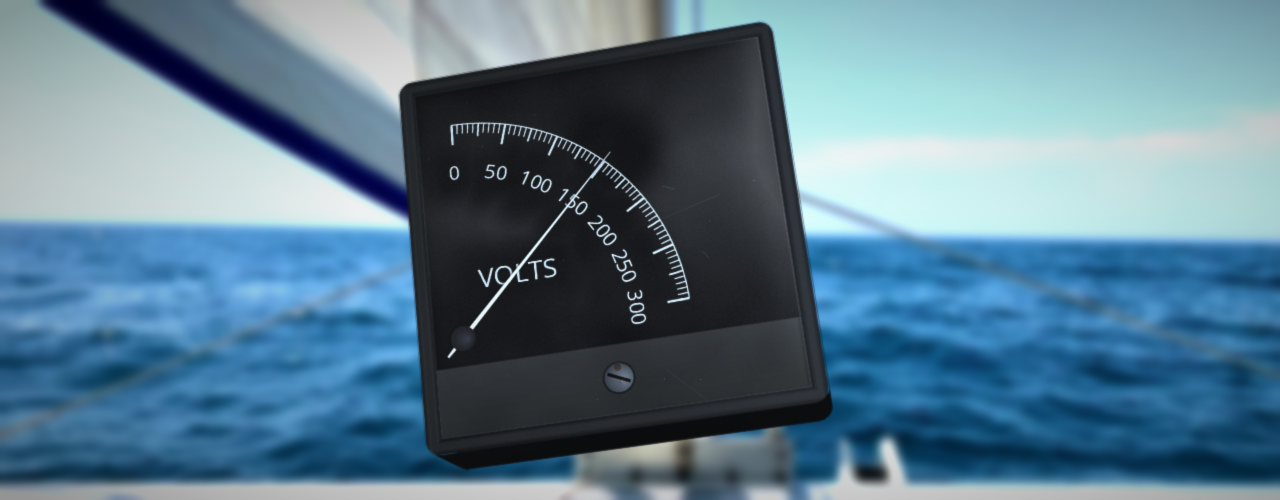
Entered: 150 (V)
